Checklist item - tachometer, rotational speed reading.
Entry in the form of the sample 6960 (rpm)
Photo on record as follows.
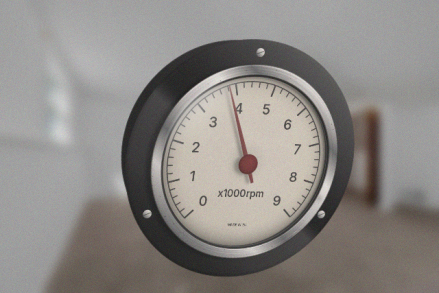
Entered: 3800 (rpm)
